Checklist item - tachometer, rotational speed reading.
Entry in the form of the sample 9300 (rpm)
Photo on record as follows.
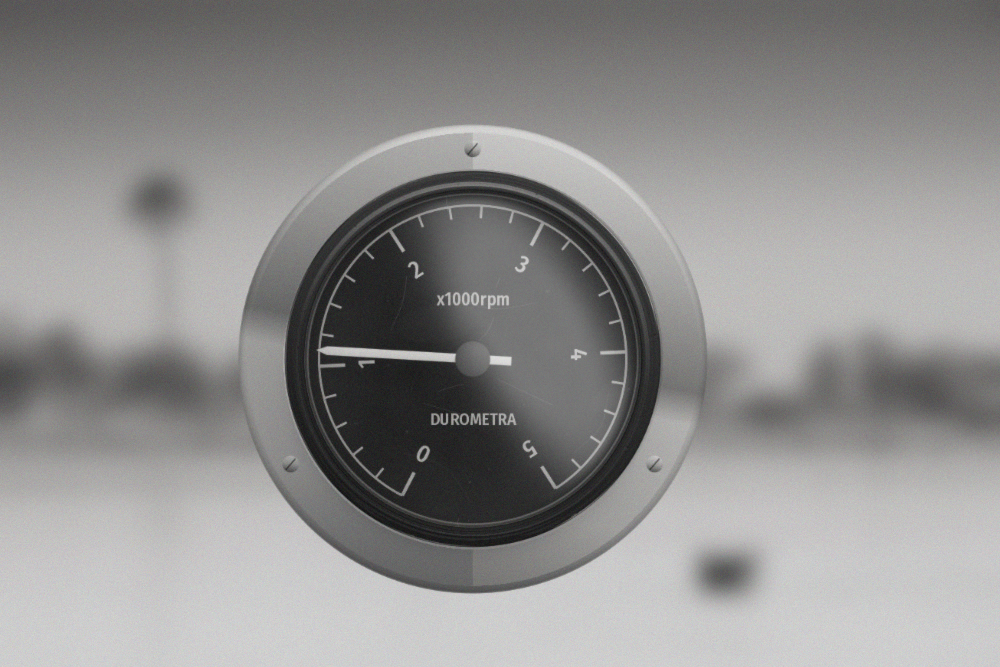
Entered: 1100 (rpm)
